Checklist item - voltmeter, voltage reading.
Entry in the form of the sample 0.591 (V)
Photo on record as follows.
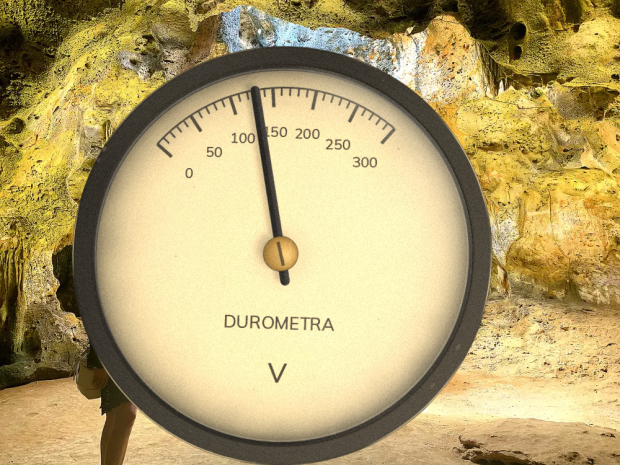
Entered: 130 (V)
